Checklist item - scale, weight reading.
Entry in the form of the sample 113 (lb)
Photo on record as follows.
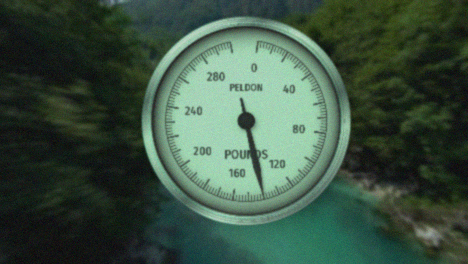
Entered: 140 (lb)
